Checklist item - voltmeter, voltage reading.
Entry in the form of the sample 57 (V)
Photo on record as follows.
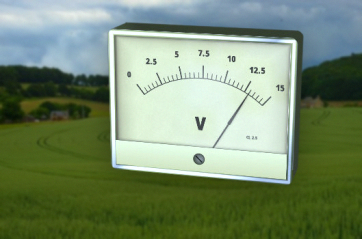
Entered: 13 (V)
